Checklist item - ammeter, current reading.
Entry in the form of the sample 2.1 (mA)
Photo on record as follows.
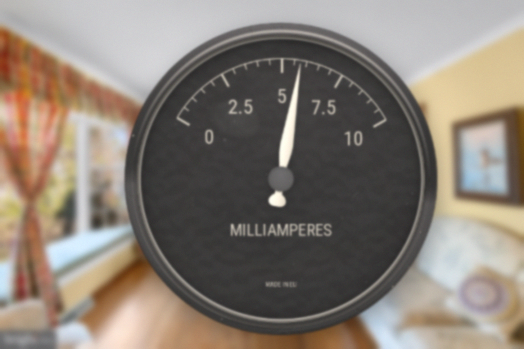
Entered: 5.75 (mA)
